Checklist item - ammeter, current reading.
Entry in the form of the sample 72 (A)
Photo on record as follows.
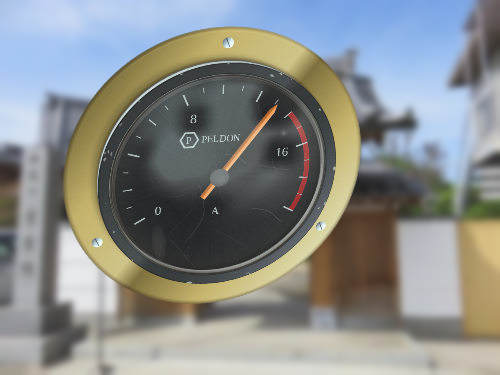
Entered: 13 (A)
